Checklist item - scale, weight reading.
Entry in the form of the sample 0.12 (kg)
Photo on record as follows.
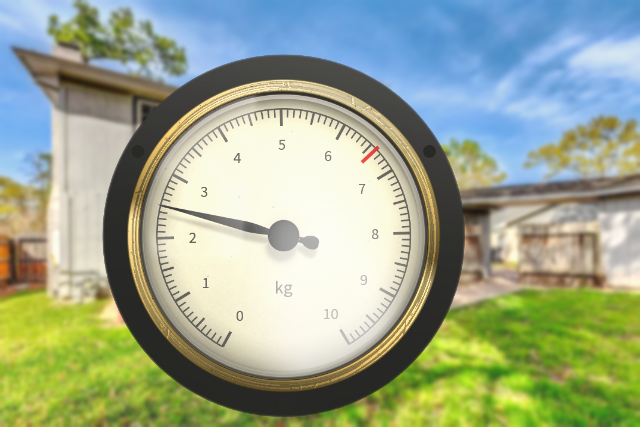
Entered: 2.5 (kg)
